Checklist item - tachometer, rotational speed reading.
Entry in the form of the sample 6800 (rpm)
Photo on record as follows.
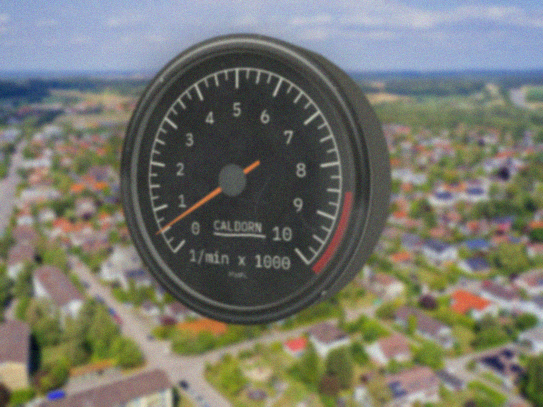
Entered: 500 (rpm)
